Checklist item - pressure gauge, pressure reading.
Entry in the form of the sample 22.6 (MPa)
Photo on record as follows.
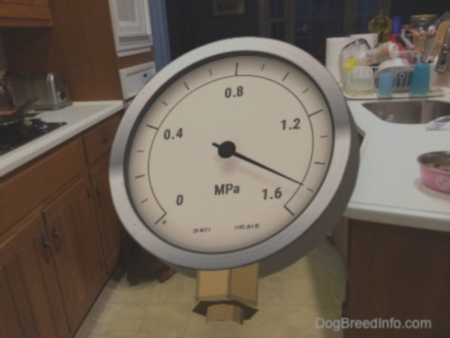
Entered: 1.5 (MPa)
